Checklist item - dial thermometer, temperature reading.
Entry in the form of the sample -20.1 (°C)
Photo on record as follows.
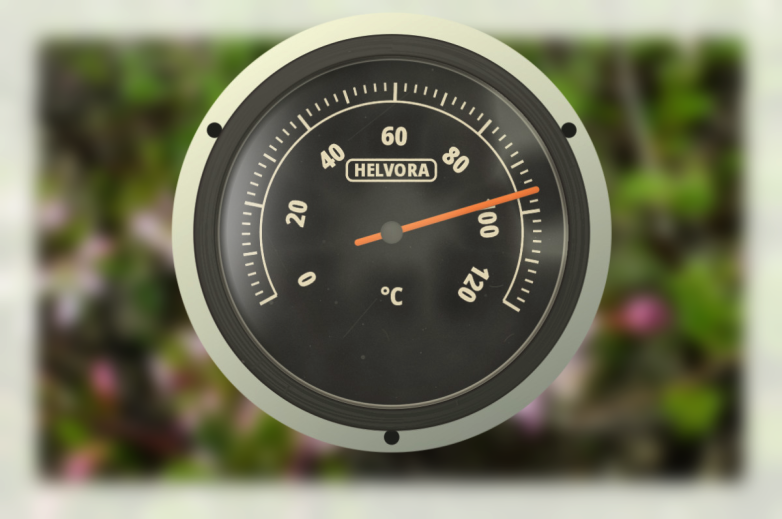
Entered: 96 (°C)
